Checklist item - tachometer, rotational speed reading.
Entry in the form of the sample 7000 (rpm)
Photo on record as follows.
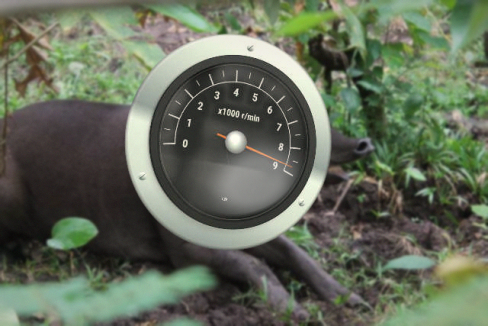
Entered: 8750 (rpm)
